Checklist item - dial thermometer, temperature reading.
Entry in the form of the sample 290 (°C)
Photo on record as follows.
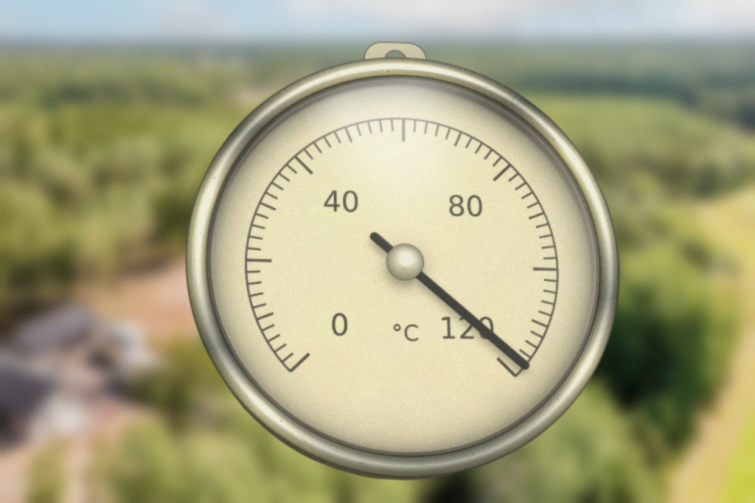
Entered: 118 (°C)
